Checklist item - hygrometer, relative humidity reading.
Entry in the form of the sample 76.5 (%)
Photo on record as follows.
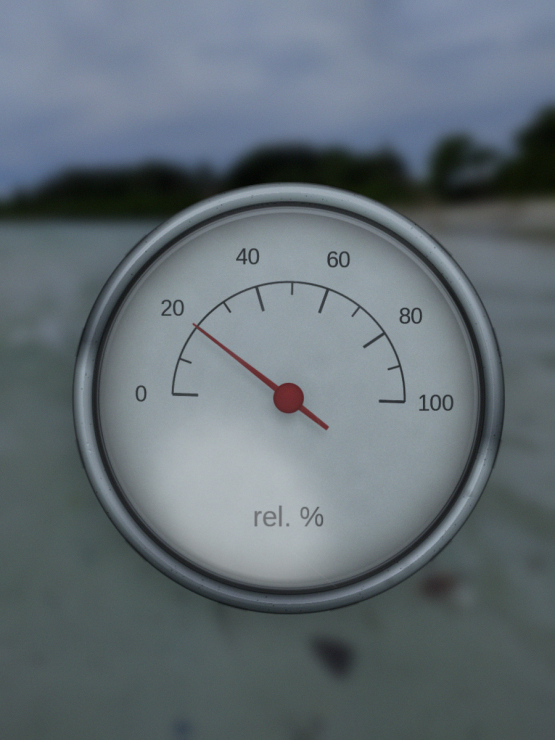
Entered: 20 (%)
